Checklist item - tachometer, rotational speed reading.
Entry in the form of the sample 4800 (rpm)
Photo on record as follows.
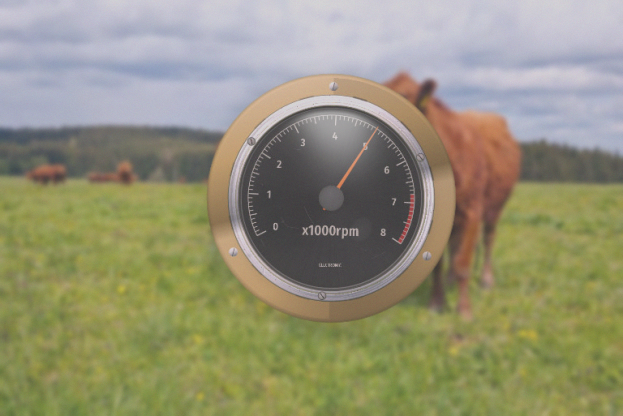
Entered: 5000 (rpm)
